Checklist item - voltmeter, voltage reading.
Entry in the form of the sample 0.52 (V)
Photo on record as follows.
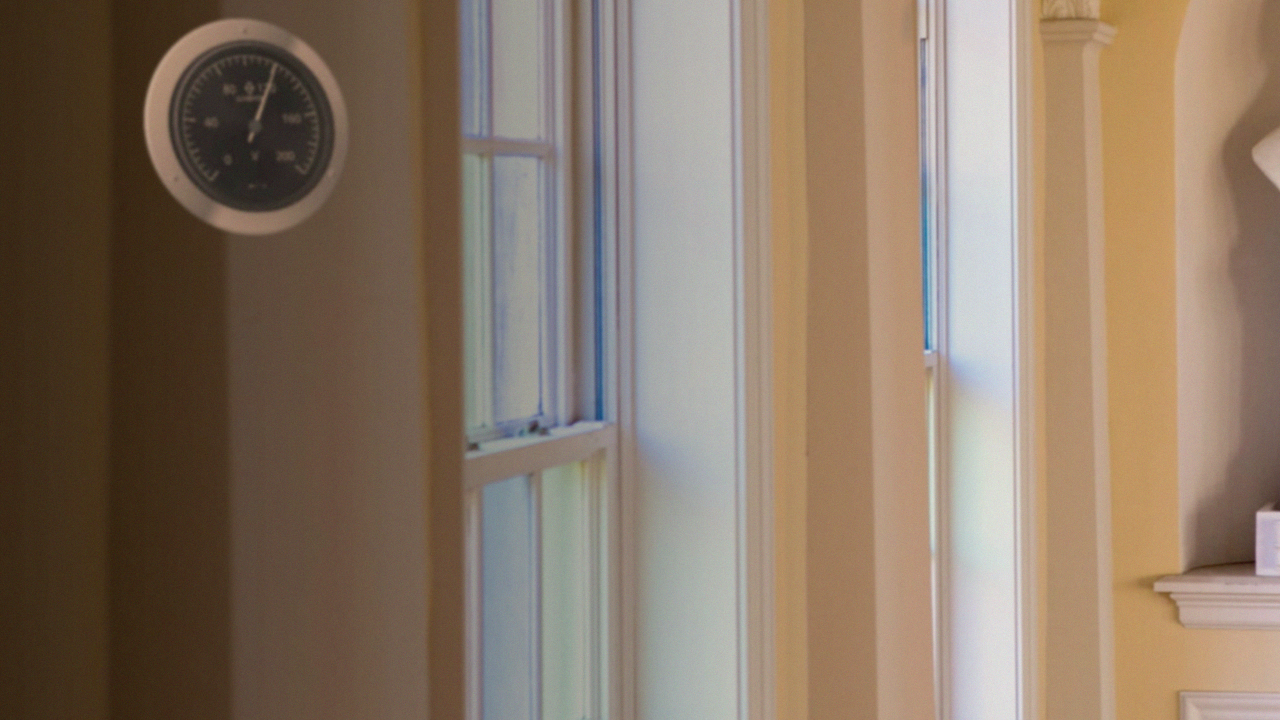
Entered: 120 (V)
